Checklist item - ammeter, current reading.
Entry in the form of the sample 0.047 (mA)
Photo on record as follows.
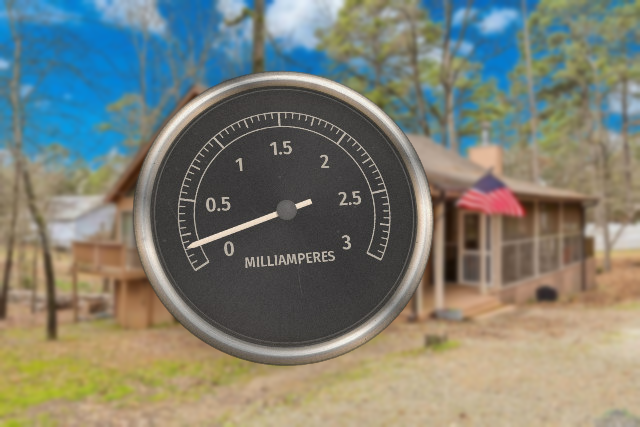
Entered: 0.15 (mA)
